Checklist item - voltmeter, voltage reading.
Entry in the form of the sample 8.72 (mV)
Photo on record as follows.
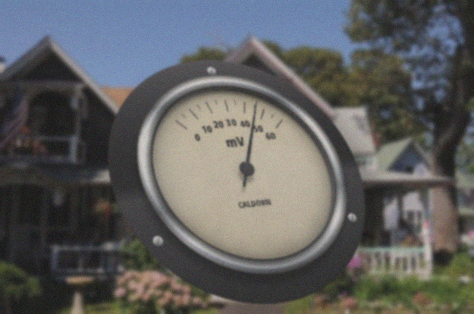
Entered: 45 (mV)
